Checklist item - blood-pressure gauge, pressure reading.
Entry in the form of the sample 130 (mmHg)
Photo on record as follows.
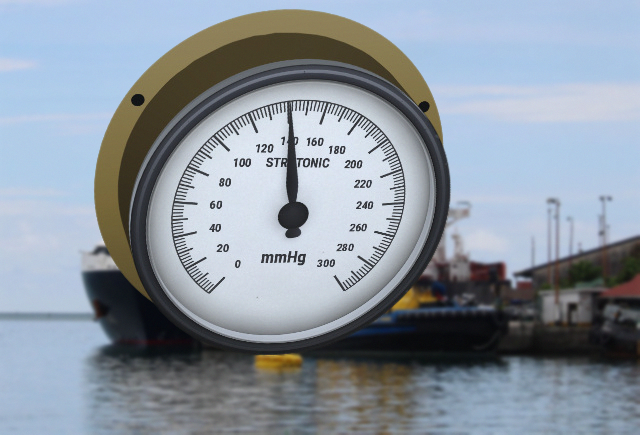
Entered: 140 (mmHg)
